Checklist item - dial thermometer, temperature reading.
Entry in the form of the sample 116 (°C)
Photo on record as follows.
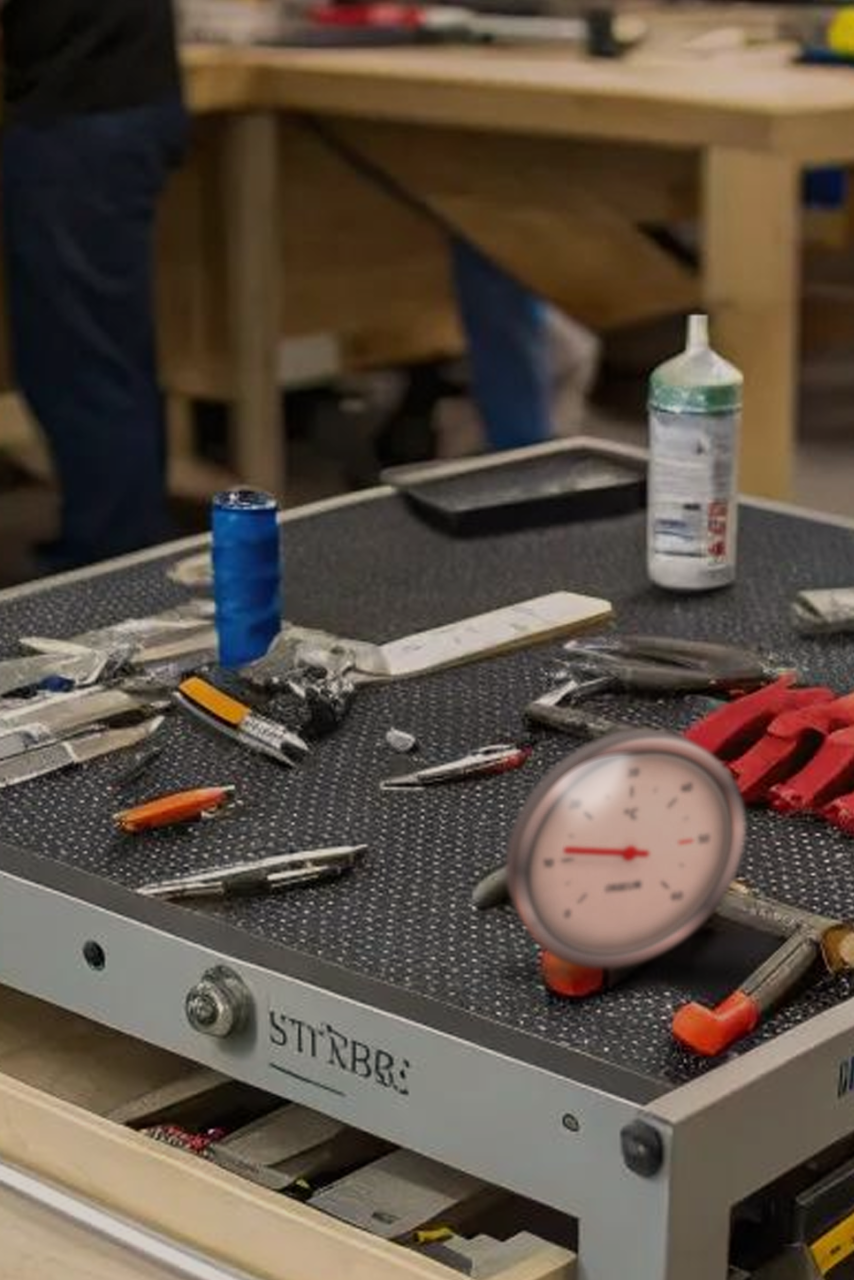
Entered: 12.5 (°C)
